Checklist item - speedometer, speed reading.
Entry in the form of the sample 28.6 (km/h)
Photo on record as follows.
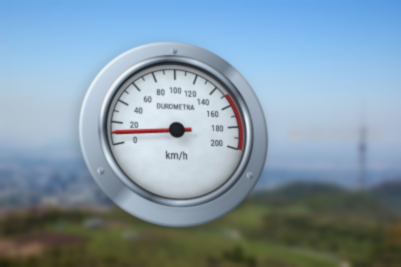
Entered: 10 (km/h)
